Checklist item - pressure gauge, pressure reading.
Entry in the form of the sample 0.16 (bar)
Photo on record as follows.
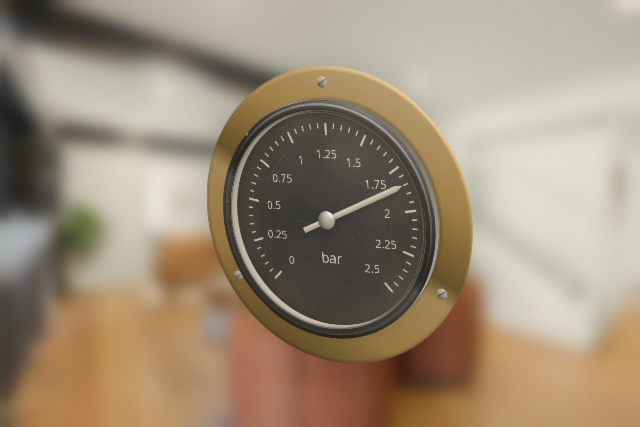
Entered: 1.85 (bar)
